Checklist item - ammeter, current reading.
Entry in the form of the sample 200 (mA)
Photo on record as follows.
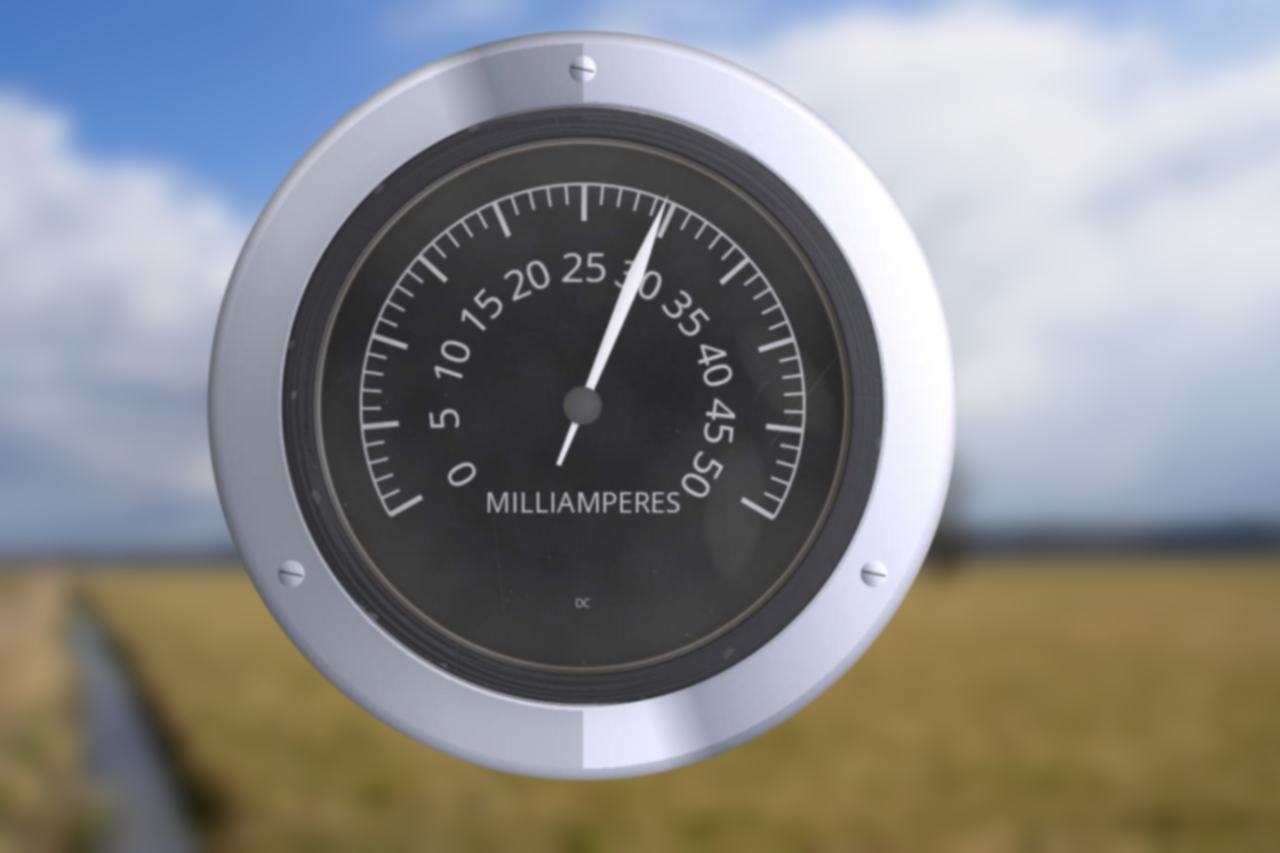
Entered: 29.5 (mA)
